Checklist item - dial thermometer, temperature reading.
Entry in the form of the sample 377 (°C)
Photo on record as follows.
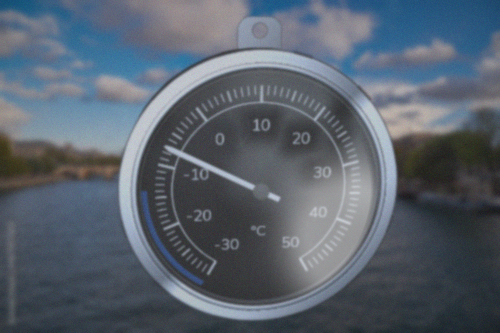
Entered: -7 (°C)
